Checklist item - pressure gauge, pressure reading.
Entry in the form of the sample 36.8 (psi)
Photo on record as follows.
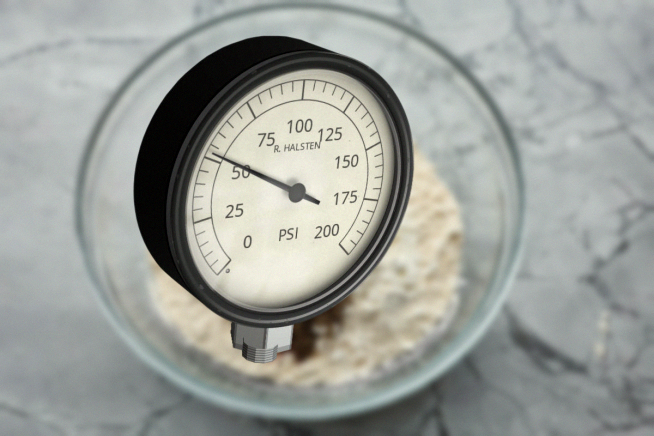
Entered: 52.5 (psi)
